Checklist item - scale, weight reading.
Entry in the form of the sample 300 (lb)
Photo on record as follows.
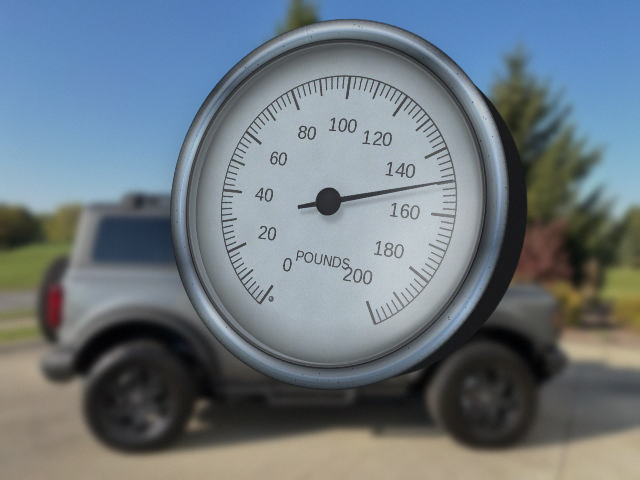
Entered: 150 (lb)
